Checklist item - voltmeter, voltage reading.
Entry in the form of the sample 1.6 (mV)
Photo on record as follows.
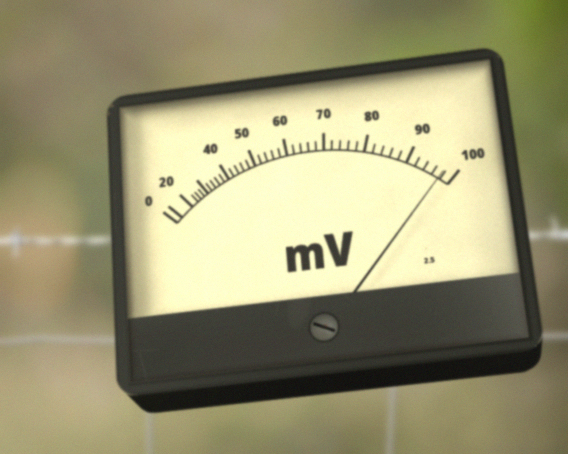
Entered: 98 (mV)
